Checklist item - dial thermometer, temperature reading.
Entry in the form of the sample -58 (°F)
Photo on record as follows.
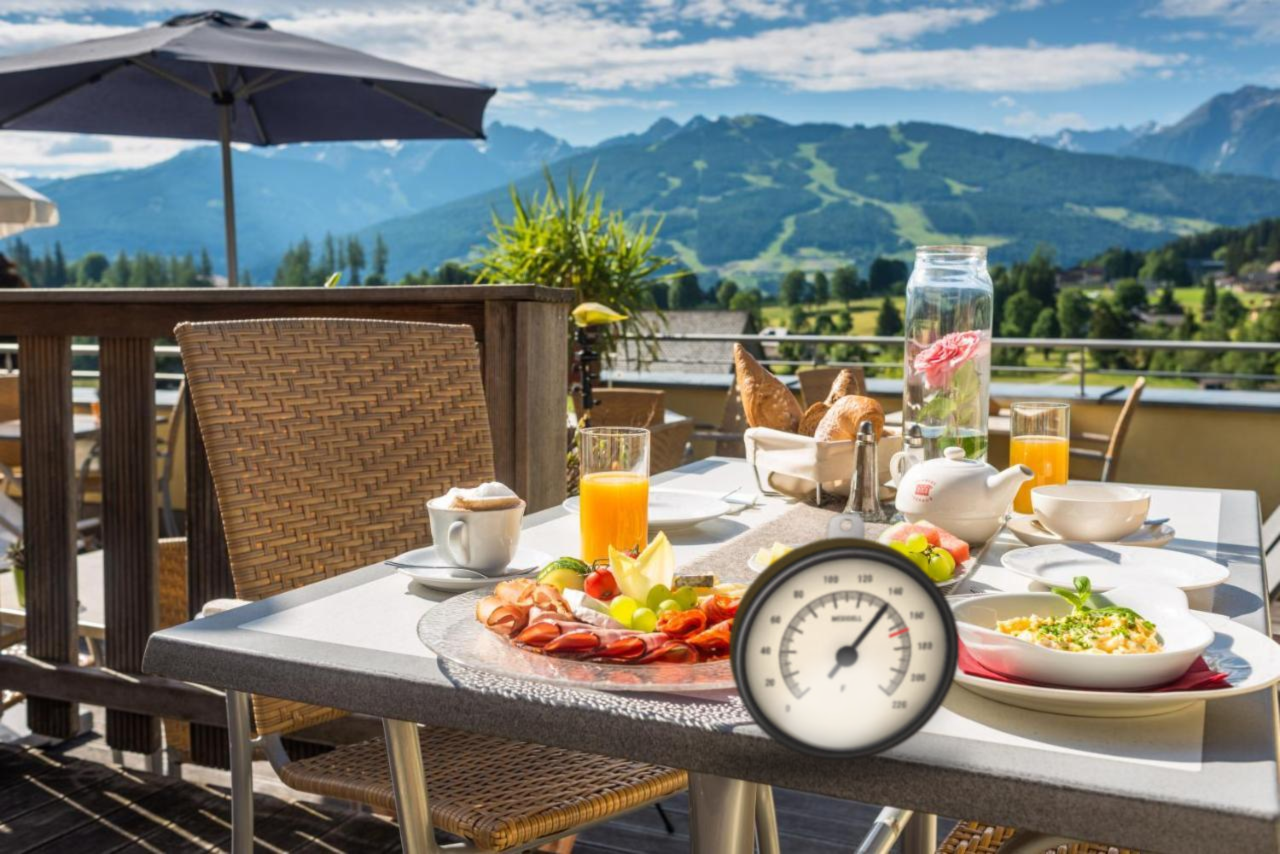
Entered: 140 (°F)
